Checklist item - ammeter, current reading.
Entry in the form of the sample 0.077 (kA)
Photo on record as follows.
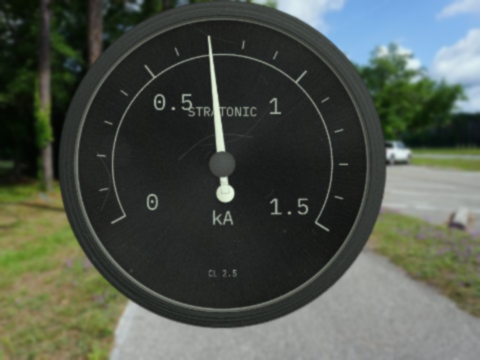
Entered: 0.7 (kA)
